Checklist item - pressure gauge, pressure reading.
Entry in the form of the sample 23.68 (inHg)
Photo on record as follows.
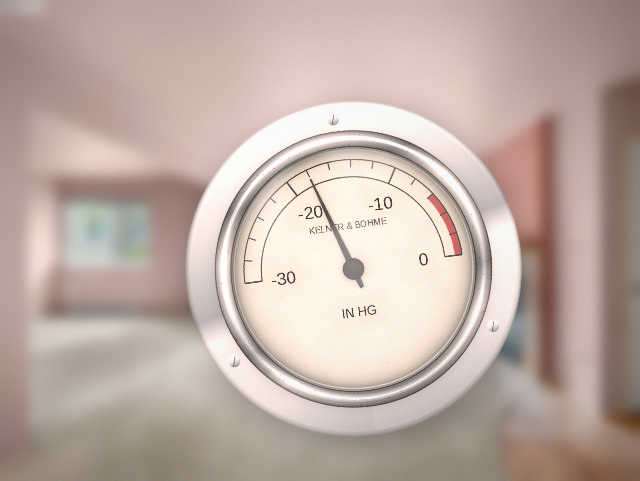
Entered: -18 (inHg)
